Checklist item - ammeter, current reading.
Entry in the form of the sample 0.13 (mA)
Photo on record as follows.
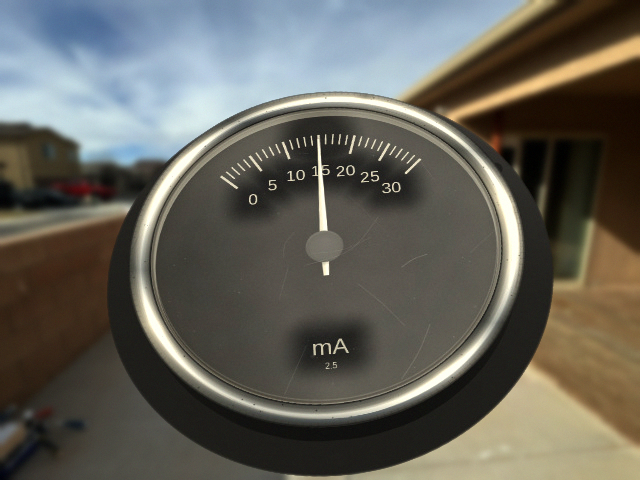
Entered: 15 (mA)
